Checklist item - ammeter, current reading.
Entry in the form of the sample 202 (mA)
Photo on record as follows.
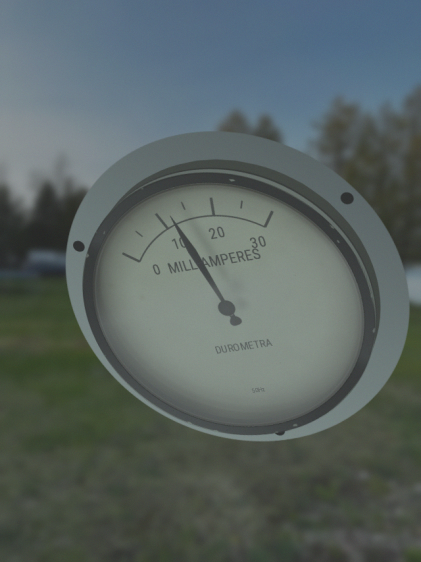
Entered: 12.5 (mA)
